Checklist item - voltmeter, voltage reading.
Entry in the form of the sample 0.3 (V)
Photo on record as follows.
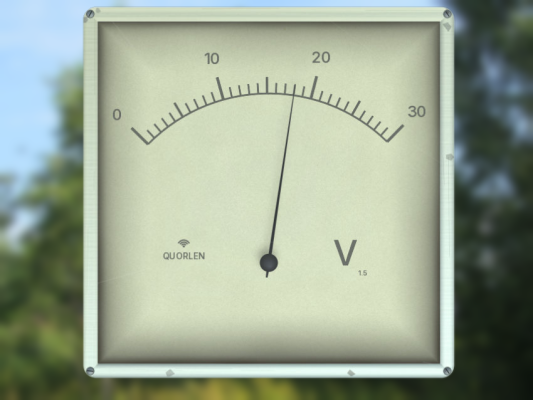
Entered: 18 (V)
